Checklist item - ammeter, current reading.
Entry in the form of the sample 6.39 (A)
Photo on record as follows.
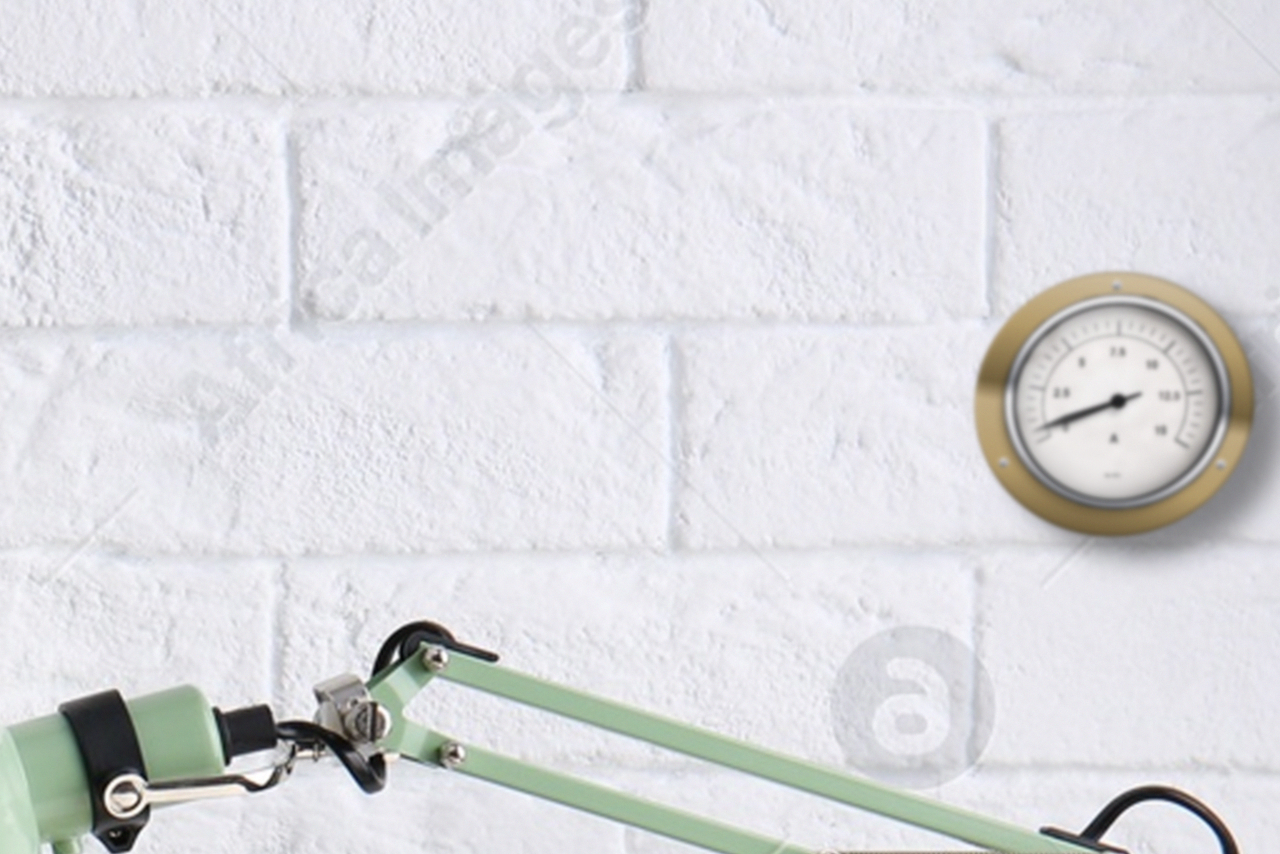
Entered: 0.5 (A)
